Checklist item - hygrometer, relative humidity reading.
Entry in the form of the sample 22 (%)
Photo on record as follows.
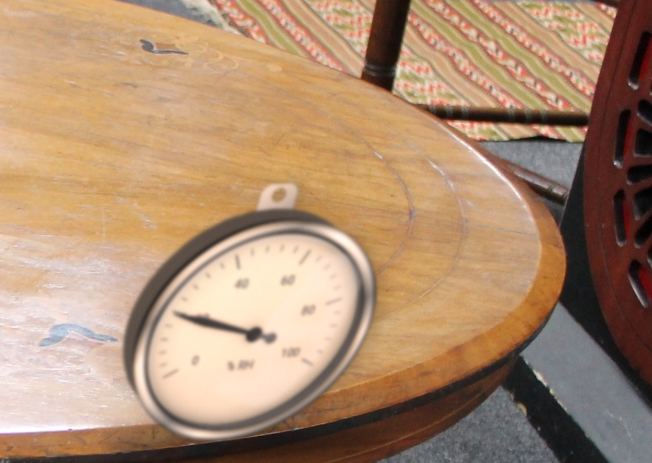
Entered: 20 (%)
